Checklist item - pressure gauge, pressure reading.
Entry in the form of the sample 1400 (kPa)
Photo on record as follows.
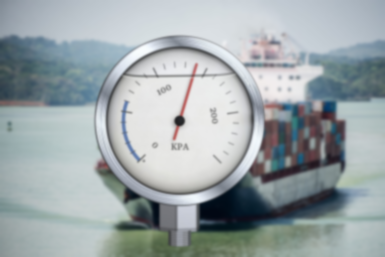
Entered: 140 (kPa)
